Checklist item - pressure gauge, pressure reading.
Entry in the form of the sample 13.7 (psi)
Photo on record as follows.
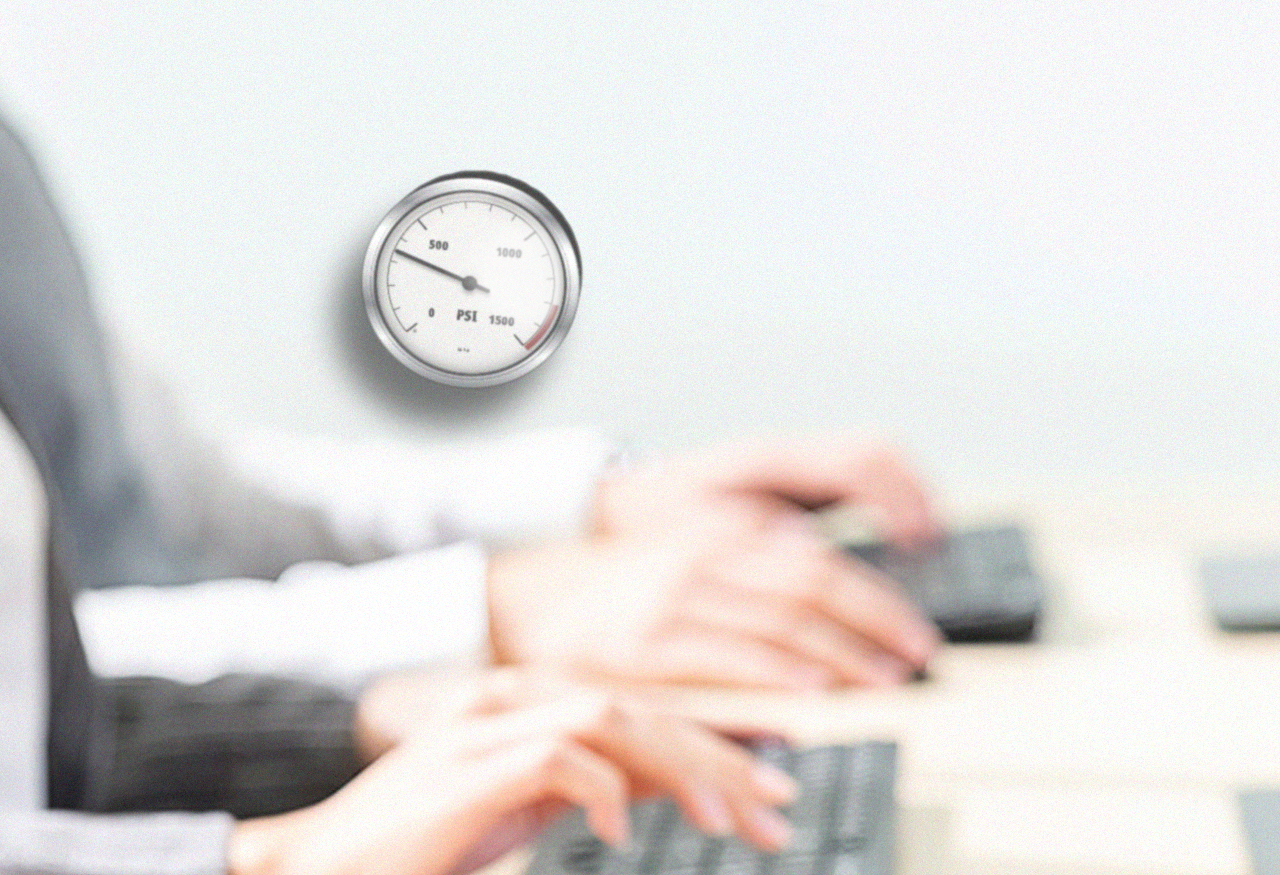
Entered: 350 (psi)
